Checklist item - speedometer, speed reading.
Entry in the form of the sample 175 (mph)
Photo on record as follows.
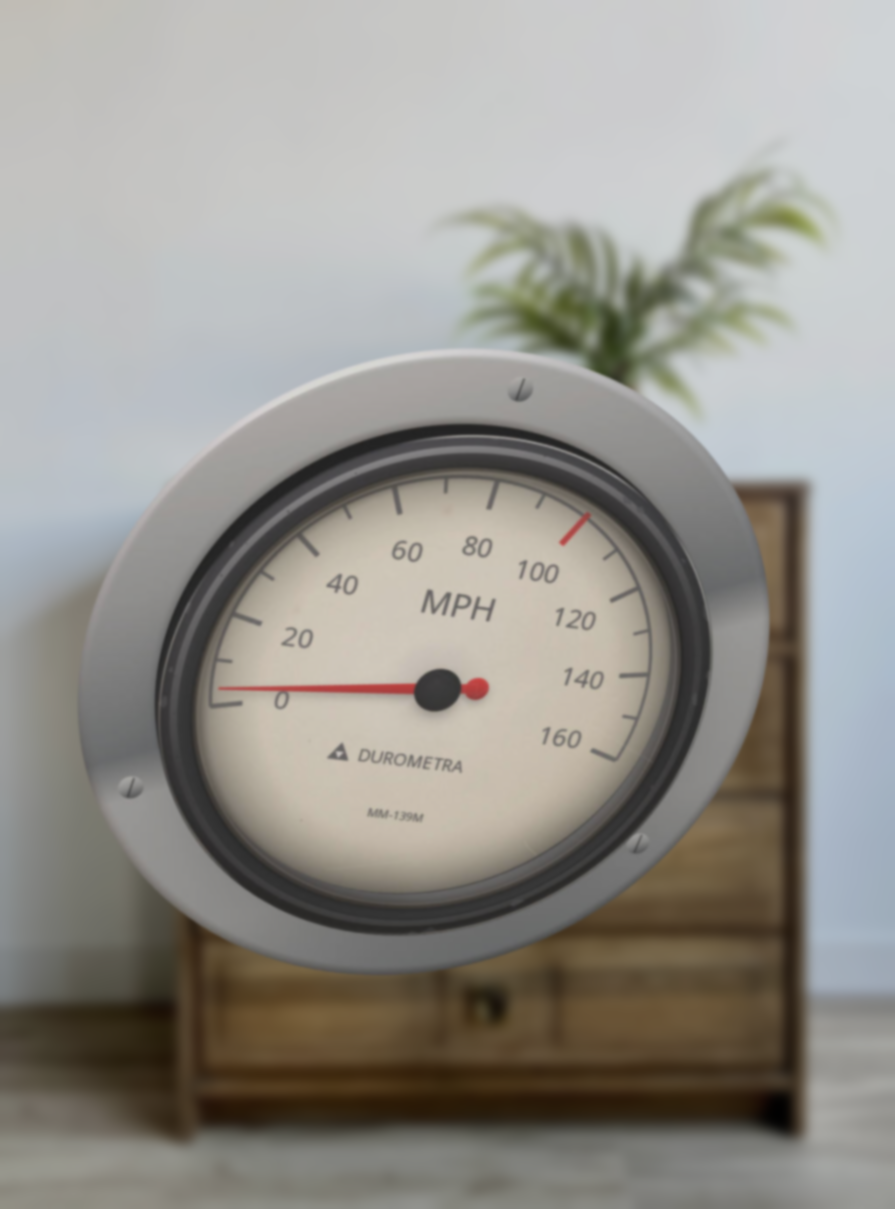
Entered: 5 (mph)
